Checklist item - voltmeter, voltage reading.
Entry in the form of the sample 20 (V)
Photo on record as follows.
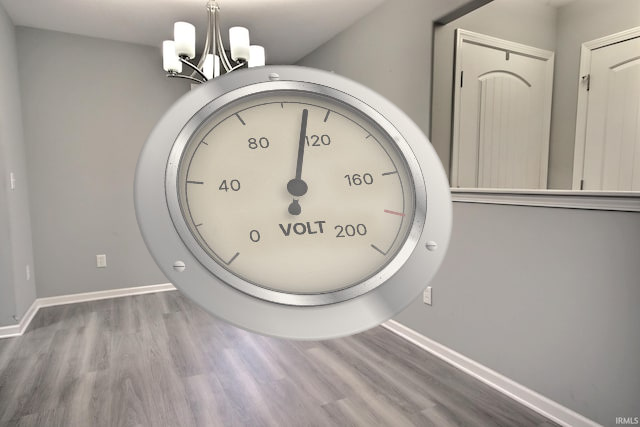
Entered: 110 (V)
